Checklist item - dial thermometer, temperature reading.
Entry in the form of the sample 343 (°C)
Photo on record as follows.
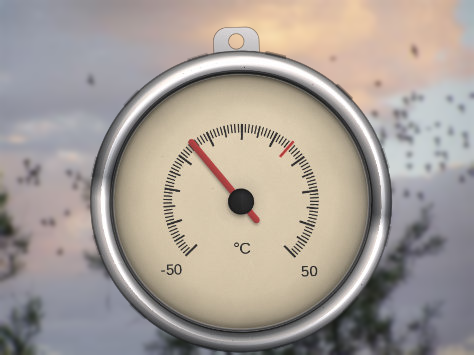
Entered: -15 (°C)
